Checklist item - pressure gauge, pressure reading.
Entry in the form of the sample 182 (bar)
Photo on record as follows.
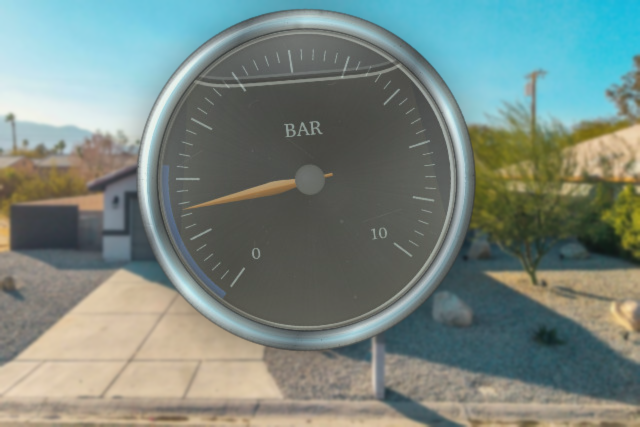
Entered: 1.5 (bar)
